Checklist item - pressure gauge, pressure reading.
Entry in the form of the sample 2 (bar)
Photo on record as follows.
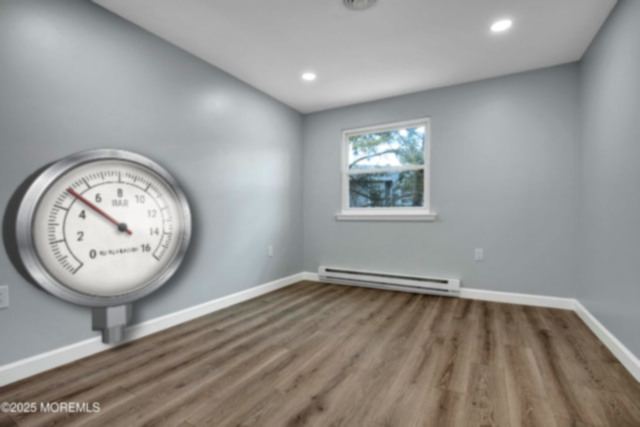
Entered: 5 (bar)
